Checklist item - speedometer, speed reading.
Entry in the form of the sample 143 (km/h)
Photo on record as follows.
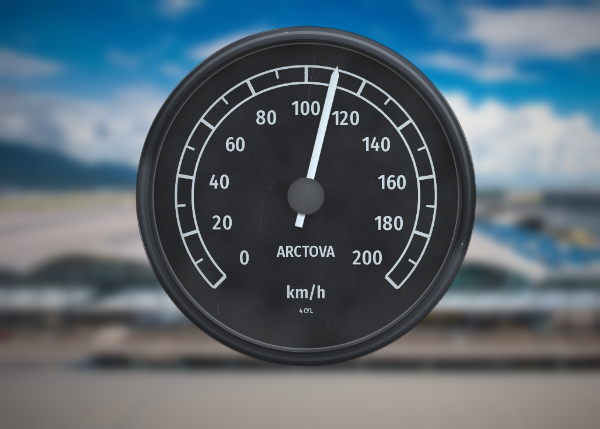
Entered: 110 (km/h)
